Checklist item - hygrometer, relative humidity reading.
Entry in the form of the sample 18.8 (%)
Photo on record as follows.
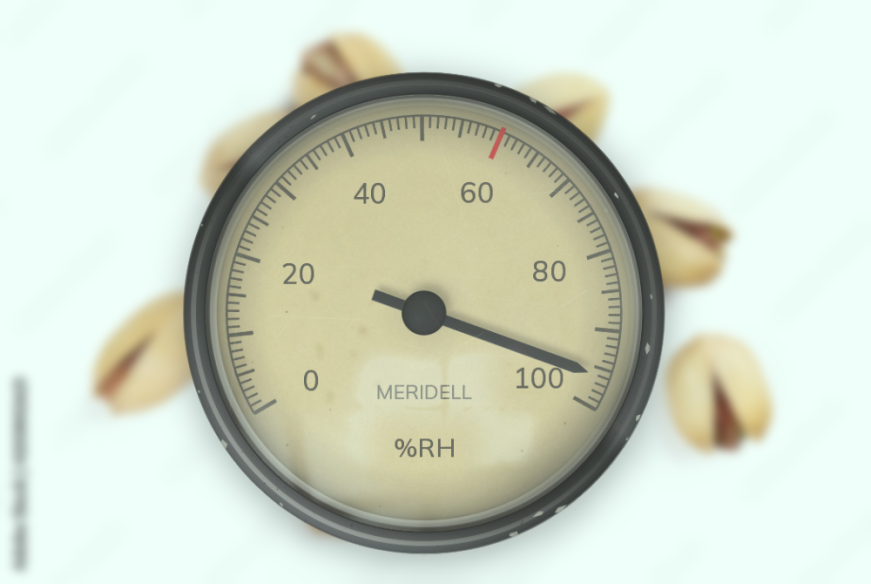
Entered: 96 (%)
